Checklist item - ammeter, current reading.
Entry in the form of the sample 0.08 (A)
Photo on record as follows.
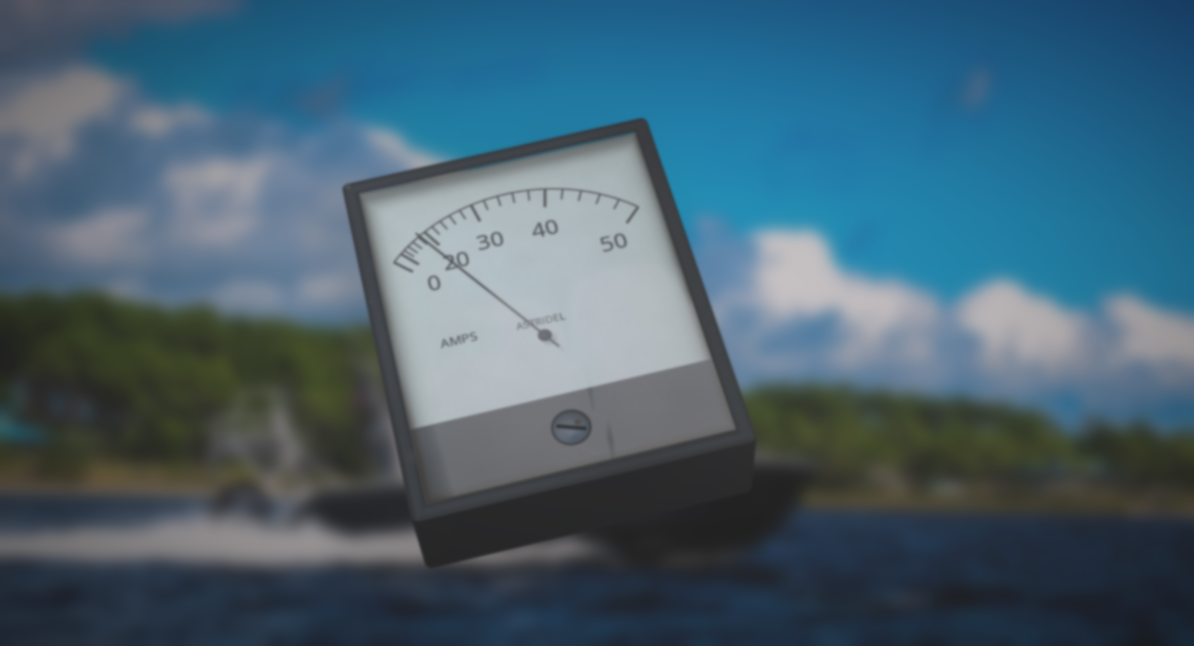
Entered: 18 (A)
